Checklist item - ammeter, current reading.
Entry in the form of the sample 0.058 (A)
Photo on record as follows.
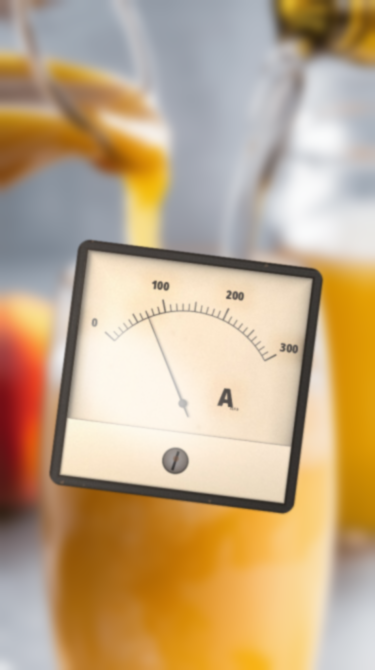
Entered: 70 (A)
